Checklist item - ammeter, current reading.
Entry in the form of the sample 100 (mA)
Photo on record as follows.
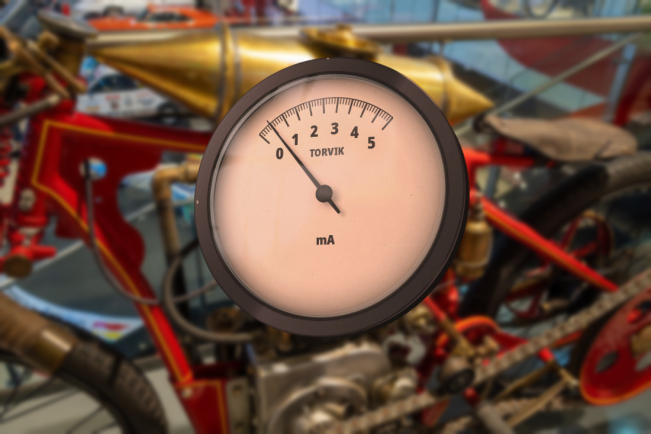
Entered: 0.5 (mA)
